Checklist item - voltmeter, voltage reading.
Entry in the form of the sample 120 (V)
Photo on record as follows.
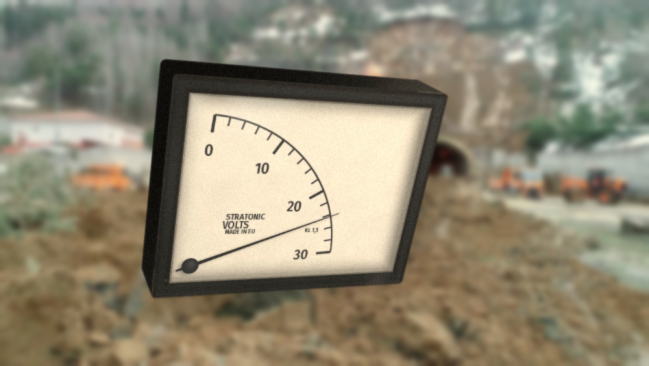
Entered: 24 (V)
